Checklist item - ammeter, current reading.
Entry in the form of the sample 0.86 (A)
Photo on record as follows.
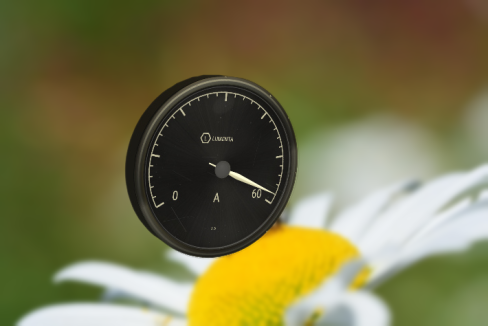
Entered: 58 (A)
